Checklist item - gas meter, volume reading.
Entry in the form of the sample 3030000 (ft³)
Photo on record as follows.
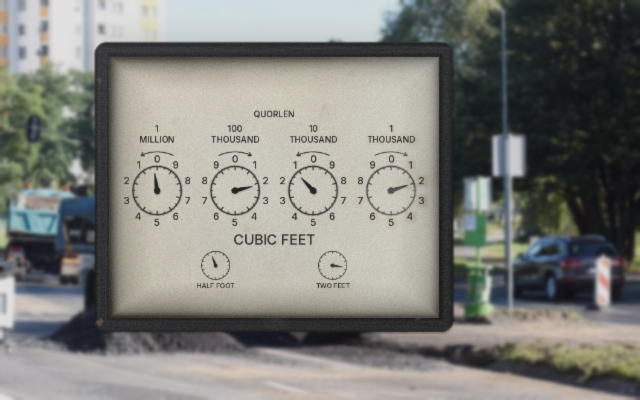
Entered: 21200 (ft³)
